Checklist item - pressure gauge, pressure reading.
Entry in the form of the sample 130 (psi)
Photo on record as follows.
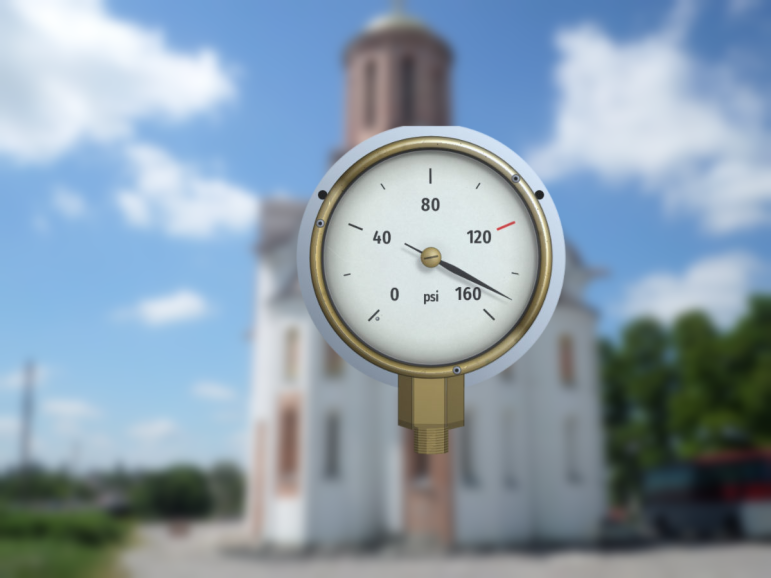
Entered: 150 (psi)
